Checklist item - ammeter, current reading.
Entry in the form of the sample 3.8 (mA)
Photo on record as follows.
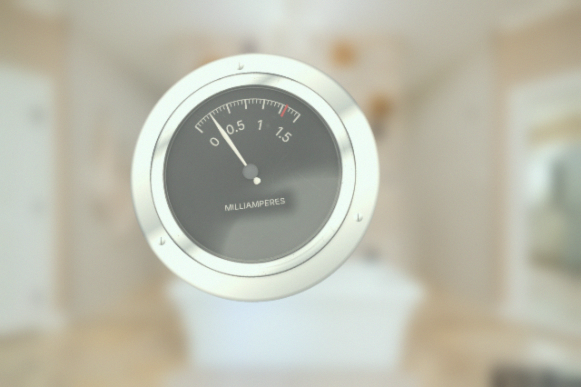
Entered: 0.25 (mA)
